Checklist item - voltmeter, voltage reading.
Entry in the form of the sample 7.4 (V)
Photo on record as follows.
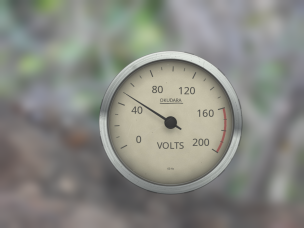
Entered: 50 (V)
